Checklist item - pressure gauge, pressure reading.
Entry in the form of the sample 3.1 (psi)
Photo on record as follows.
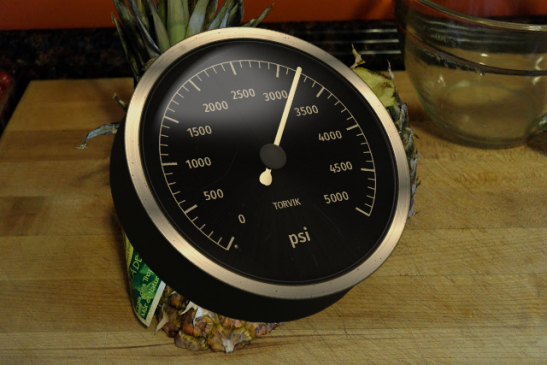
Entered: 3200 (psi)
